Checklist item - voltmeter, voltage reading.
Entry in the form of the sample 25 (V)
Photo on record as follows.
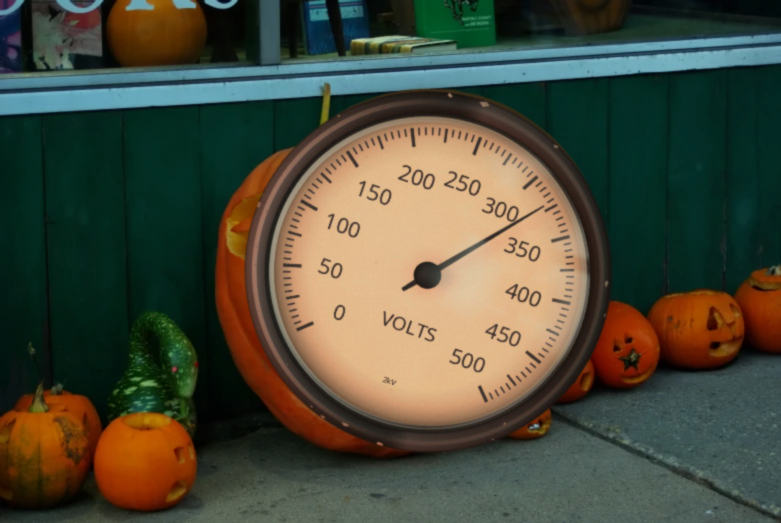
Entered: 320 (V)
